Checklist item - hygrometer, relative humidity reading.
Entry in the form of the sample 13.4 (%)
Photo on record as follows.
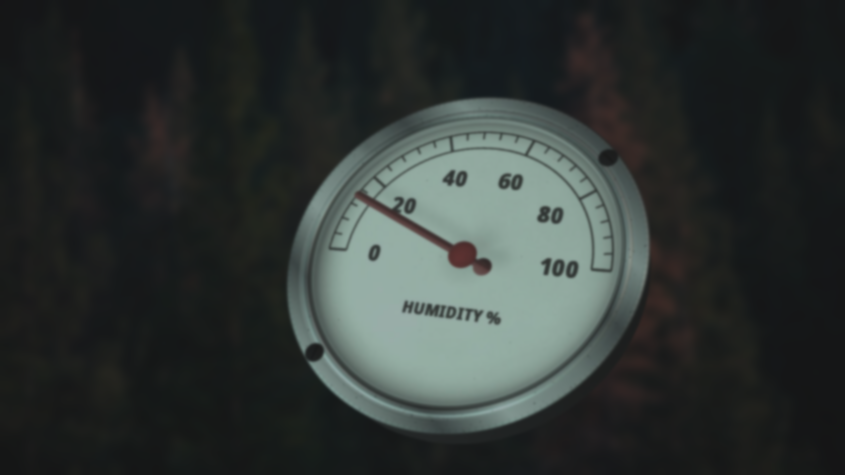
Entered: 14 (%)
